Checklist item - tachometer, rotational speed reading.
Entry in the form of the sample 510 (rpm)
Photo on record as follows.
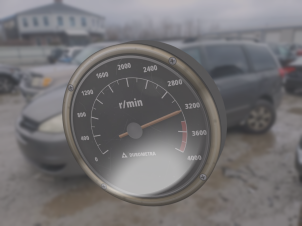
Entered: 3200 (rpm)
